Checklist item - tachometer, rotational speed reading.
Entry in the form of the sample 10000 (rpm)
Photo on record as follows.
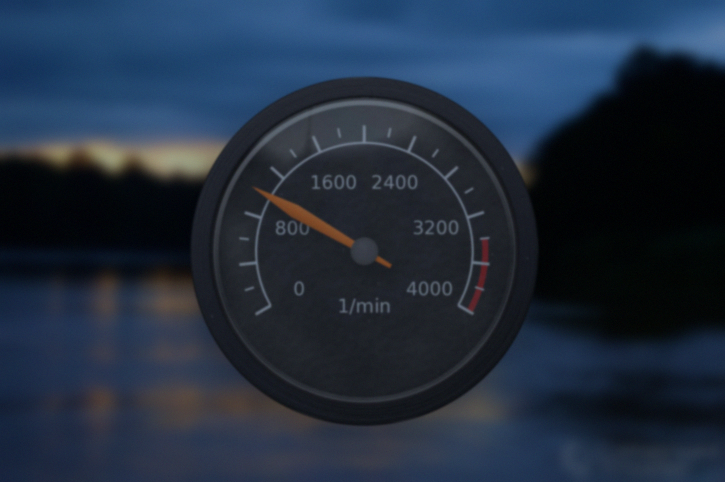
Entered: 1000 (rpm)
